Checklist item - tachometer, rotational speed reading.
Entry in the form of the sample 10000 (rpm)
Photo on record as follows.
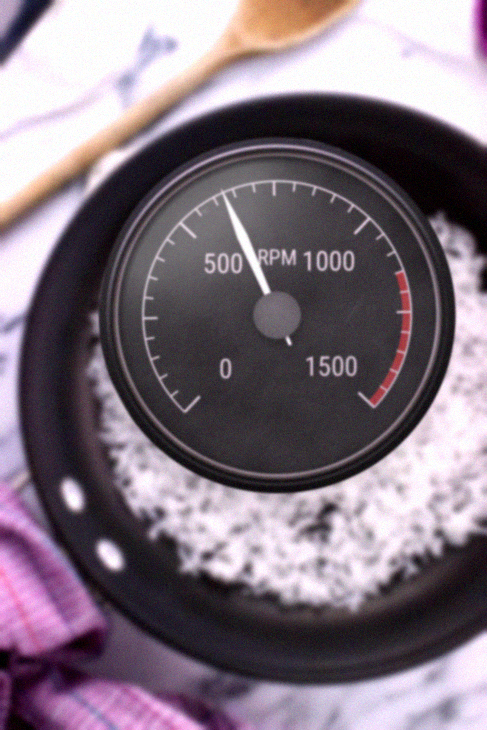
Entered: 625 (rpm)
